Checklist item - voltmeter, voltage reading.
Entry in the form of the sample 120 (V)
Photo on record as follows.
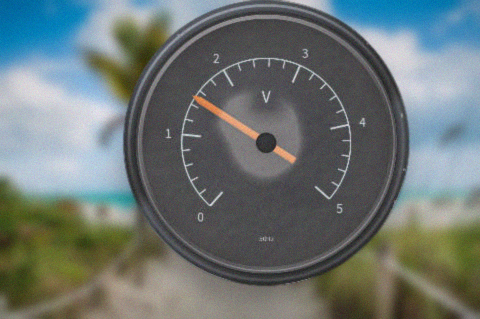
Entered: 1.5 (V)
